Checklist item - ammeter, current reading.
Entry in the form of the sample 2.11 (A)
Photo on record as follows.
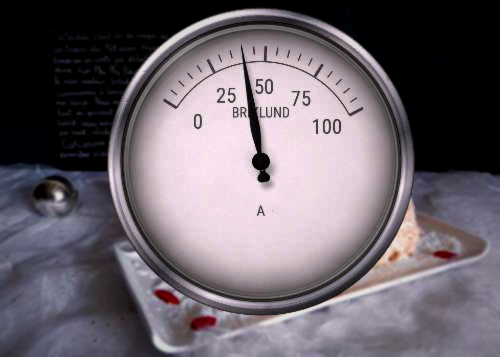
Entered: 40 (A)
